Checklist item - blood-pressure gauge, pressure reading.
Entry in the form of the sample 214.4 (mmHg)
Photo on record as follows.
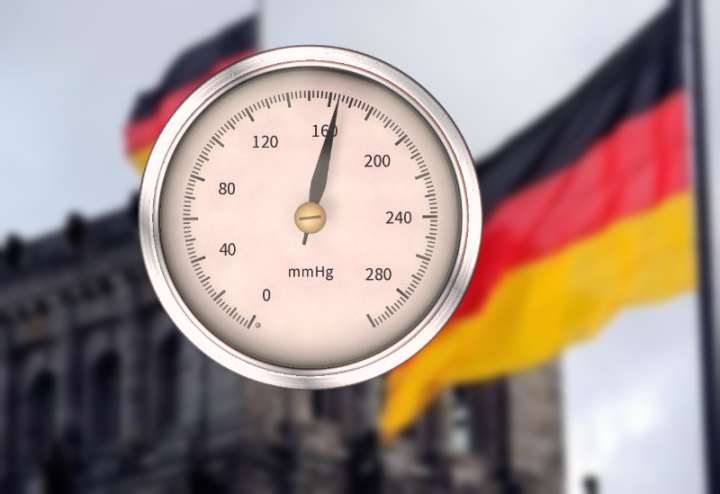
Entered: 164 (mmHg)
